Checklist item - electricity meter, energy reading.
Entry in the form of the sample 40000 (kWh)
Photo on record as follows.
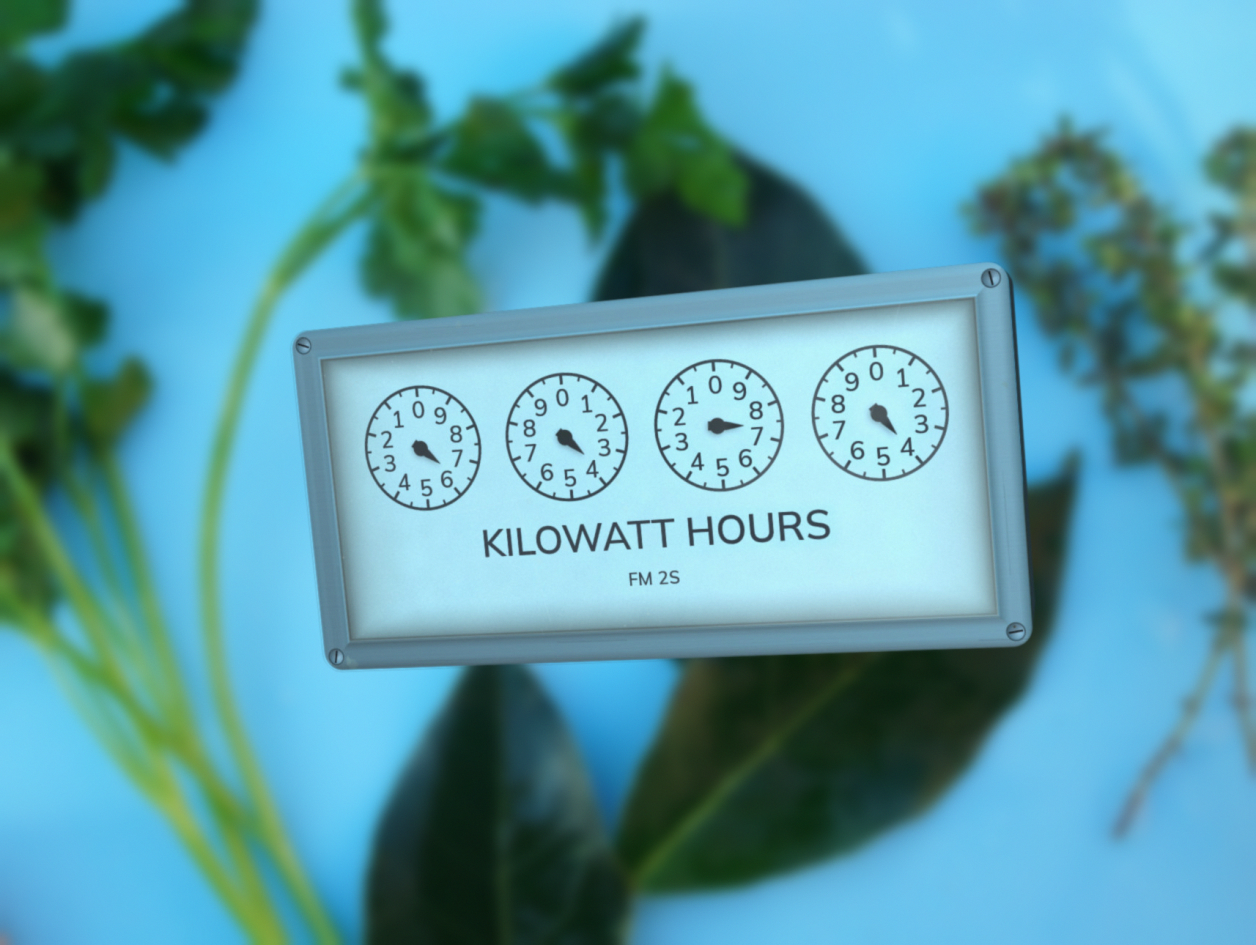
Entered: 6374 (kWh)
